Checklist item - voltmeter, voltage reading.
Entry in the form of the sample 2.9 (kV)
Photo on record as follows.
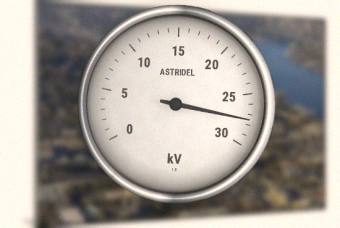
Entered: 27.5 (kV)
